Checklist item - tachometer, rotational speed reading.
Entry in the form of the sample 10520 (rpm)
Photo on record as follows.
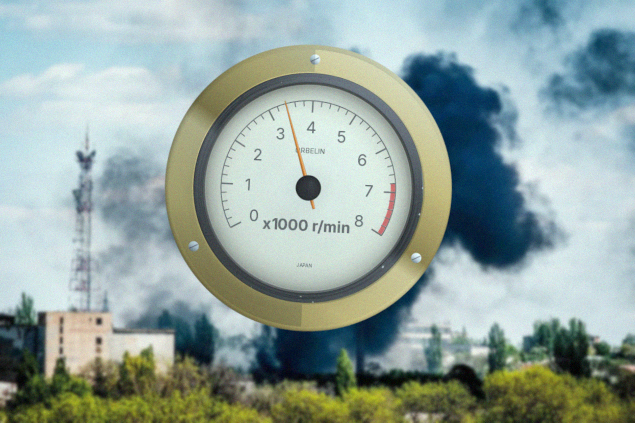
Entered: 3400 (rpm)
